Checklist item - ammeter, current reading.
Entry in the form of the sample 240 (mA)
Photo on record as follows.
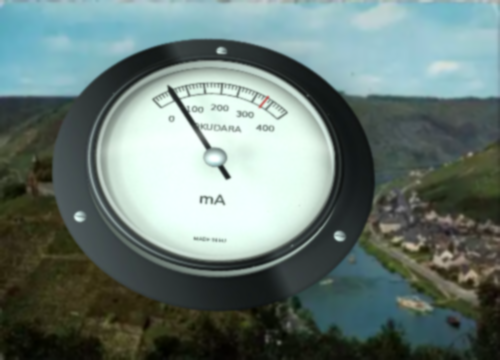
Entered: 50 (mA)
